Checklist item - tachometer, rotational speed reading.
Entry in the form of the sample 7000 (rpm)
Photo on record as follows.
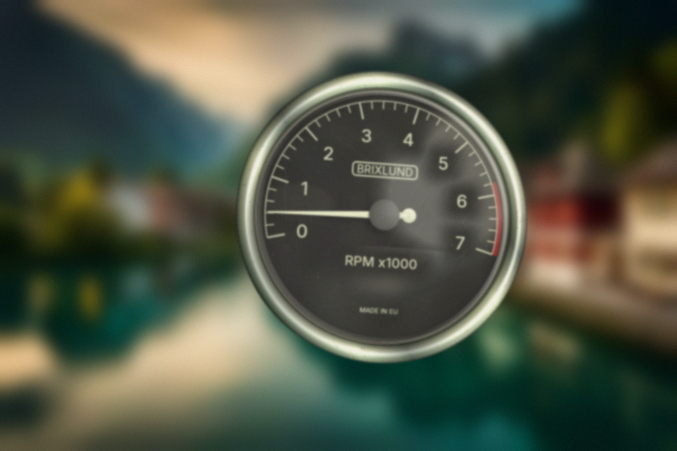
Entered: 400 (rpm)
